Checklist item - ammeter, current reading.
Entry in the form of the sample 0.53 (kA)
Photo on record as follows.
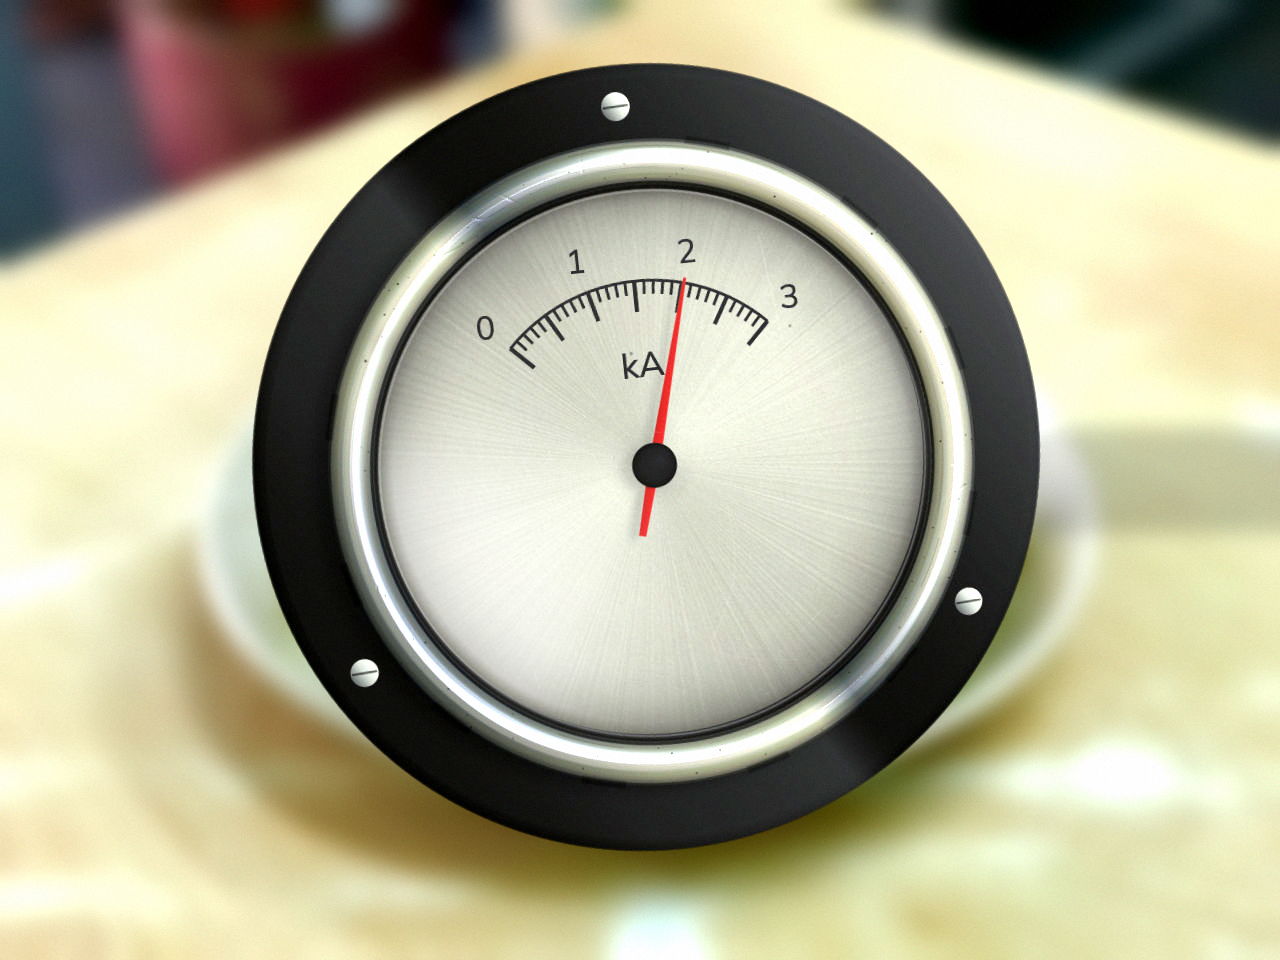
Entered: 2 (kA)
